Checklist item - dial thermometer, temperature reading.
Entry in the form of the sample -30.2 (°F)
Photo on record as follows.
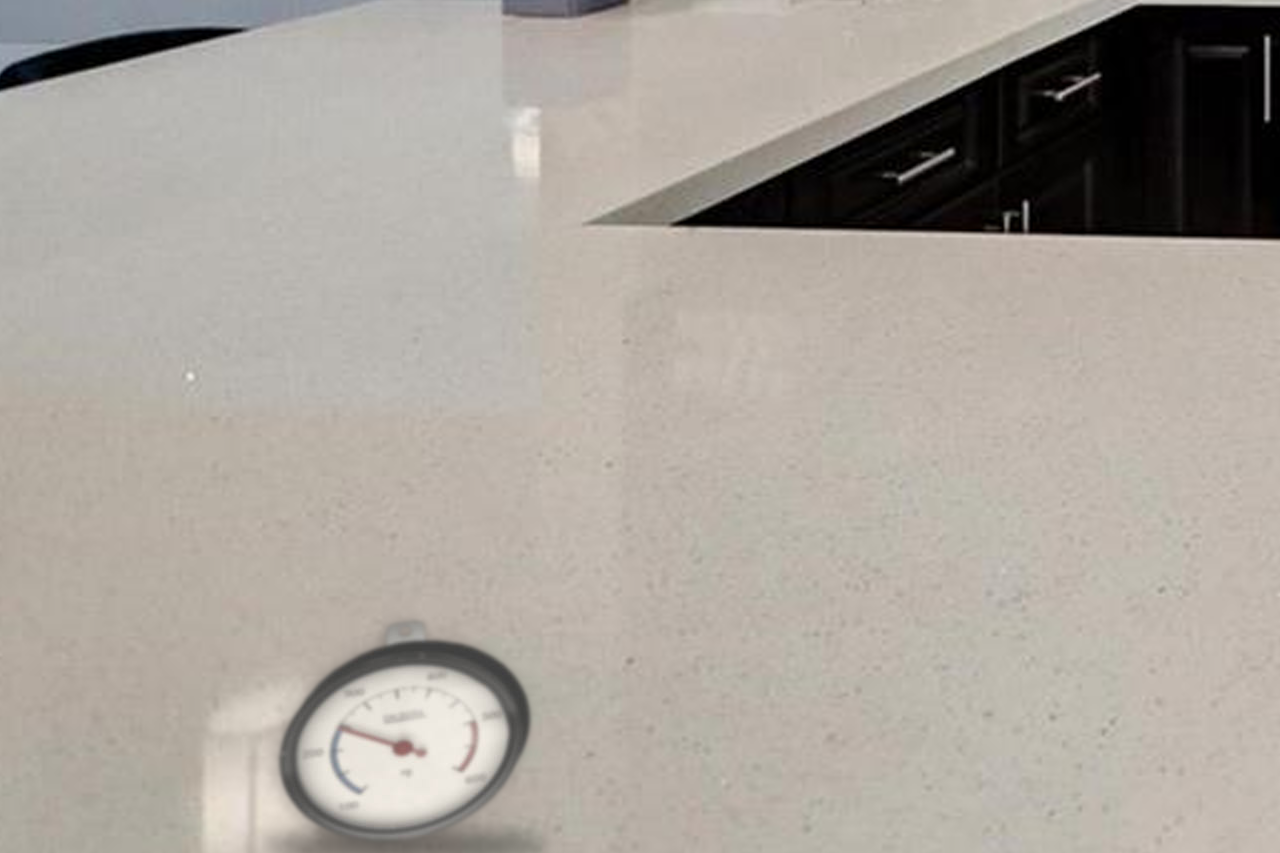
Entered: 250 (°F)
